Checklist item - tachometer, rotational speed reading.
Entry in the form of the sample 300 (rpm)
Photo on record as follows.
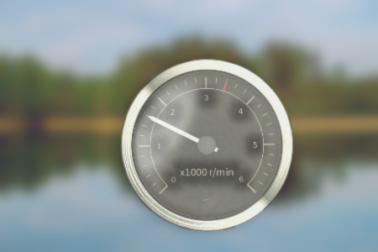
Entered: 1600 (rpm)
